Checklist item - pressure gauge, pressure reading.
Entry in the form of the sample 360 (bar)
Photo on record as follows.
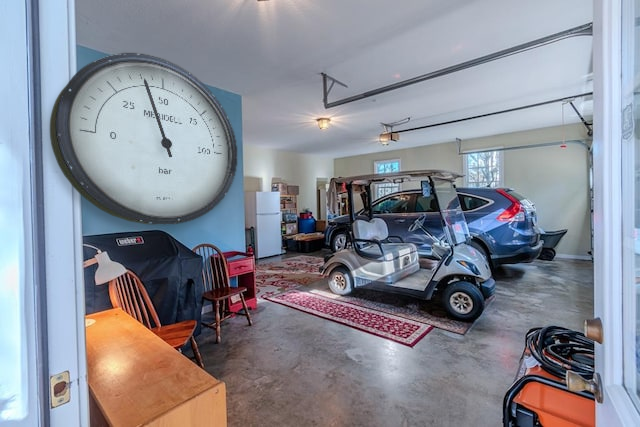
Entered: 40 (bar)
